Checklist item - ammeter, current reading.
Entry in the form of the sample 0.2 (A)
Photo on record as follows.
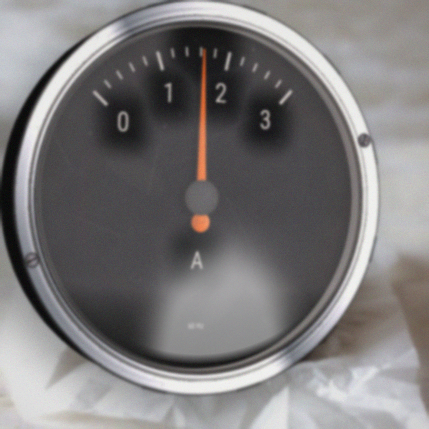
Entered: 1.6 (A)
